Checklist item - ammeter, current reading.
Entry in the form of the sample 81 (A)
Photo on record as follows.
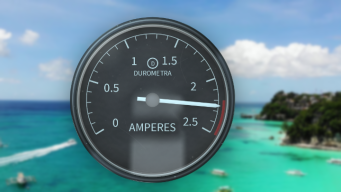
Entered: 2.25 (A)
